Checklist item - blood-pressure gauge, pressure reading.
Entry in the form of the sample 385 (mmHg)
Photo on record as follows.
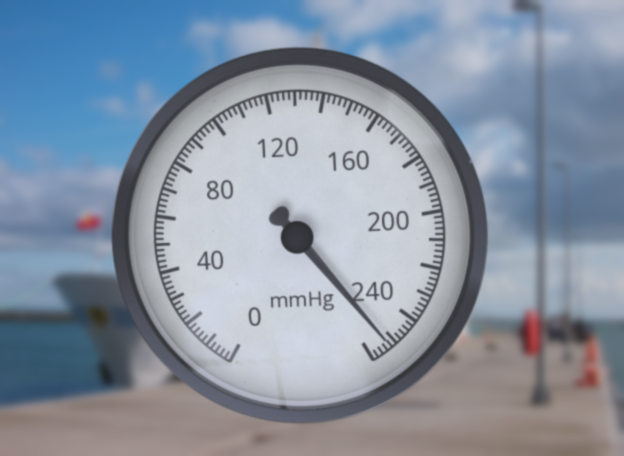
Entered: 252 (mmHg)
